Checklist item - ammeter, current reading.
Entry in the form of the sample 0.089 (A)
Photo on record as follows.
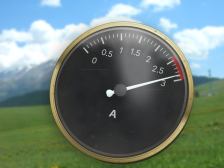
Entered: 2.9 (A)
